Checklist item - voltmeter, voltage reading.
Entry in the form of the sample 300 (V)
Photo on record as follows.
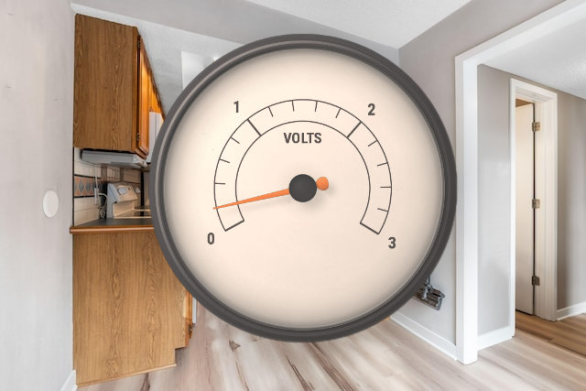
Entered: 0.2 (V)
